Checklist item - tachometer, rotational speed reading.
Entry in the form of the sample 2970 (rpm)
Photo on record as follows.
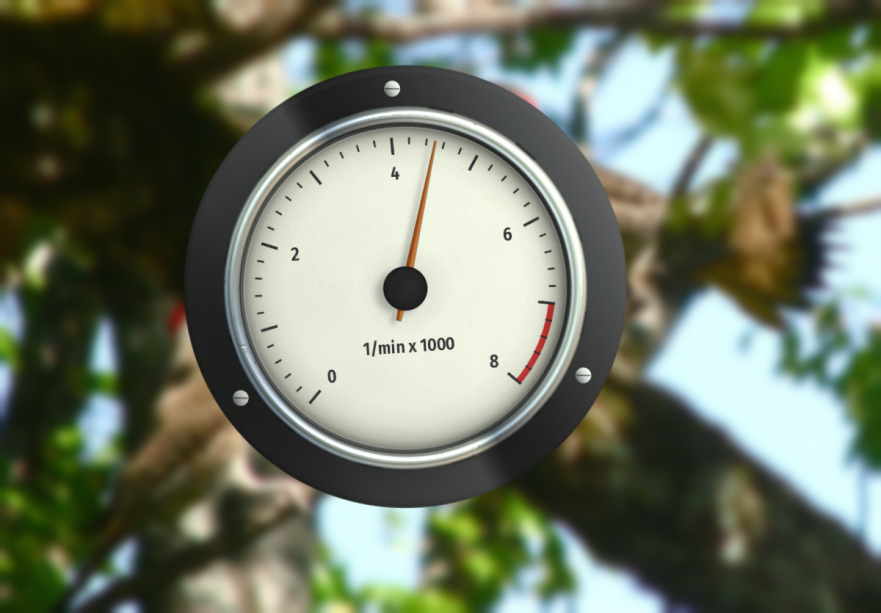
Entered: 4500 (rpm)
